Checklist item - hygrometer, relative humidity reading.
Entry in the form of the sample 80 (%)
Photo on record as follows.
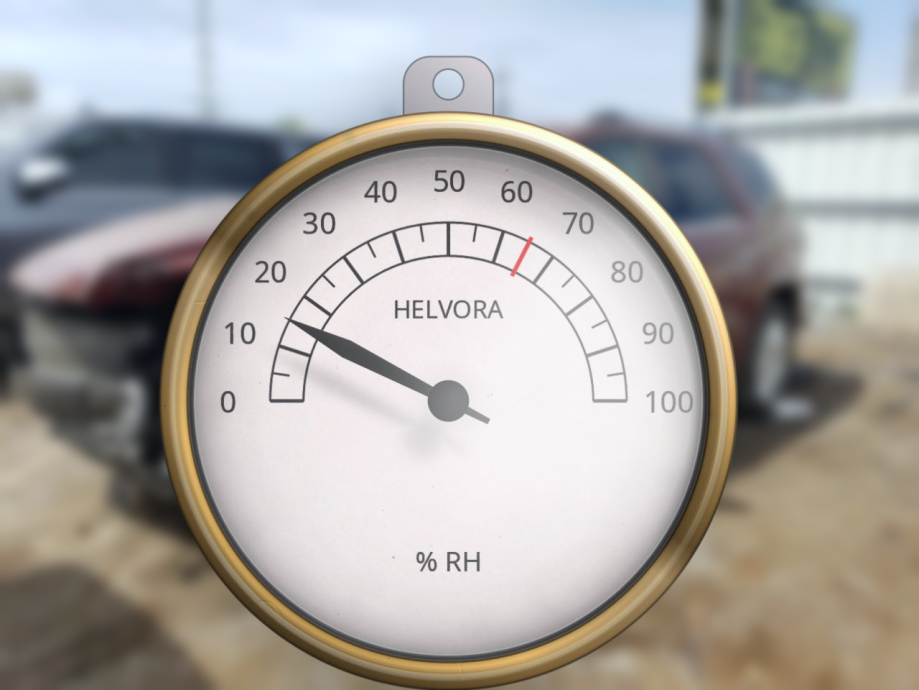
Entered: 15 (%)
